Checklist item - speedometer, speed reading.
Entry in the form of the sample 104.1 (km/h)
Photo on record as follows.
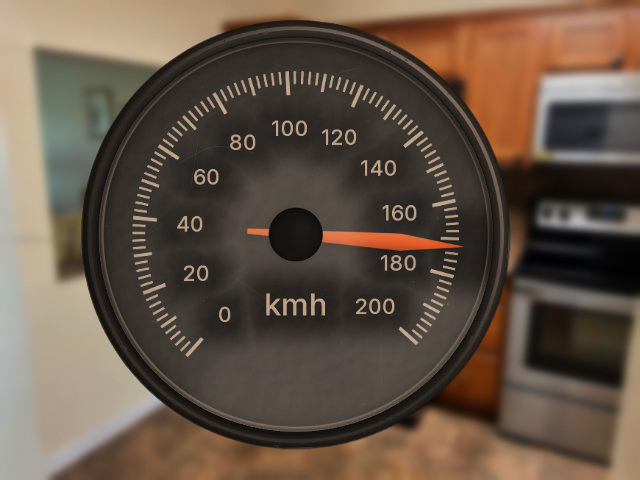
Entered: 172 (km/h)
